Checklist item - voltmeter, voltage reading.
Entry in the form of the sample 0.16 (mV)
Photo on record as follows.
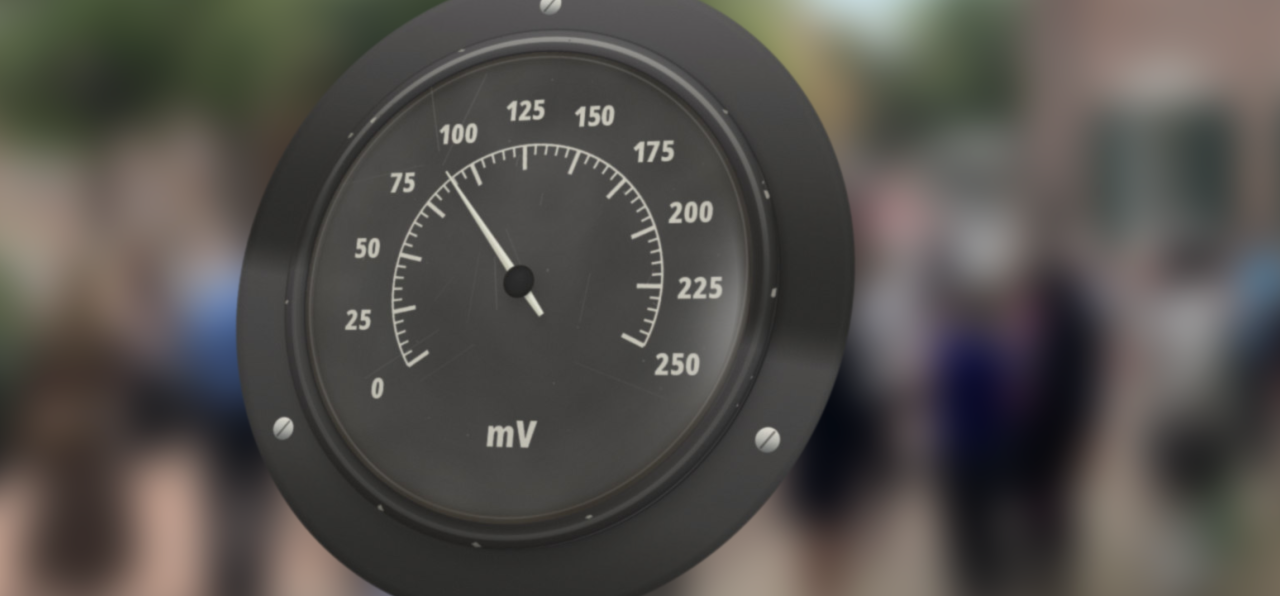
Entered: 90 (mV)
